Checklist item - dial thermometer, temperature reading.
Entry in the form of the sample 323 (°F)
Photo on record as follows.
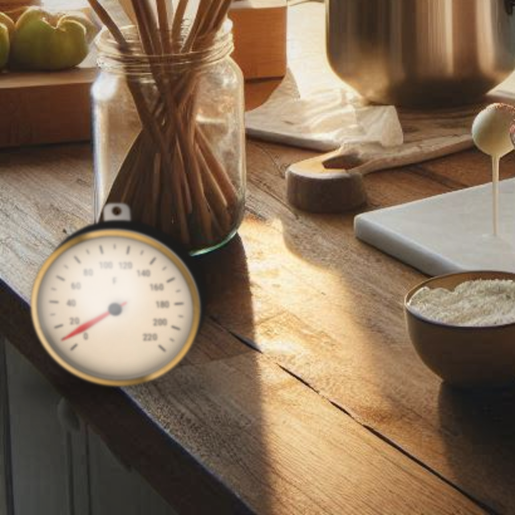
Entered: 10 (°F)
